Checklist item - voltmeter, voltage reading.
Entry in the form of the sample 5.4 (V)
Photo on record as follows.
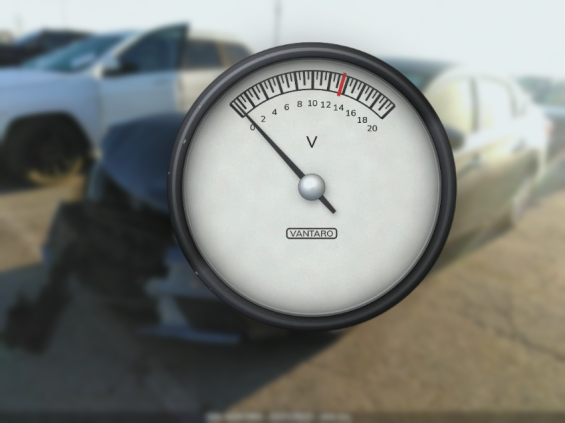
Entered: 0.5 (V)
